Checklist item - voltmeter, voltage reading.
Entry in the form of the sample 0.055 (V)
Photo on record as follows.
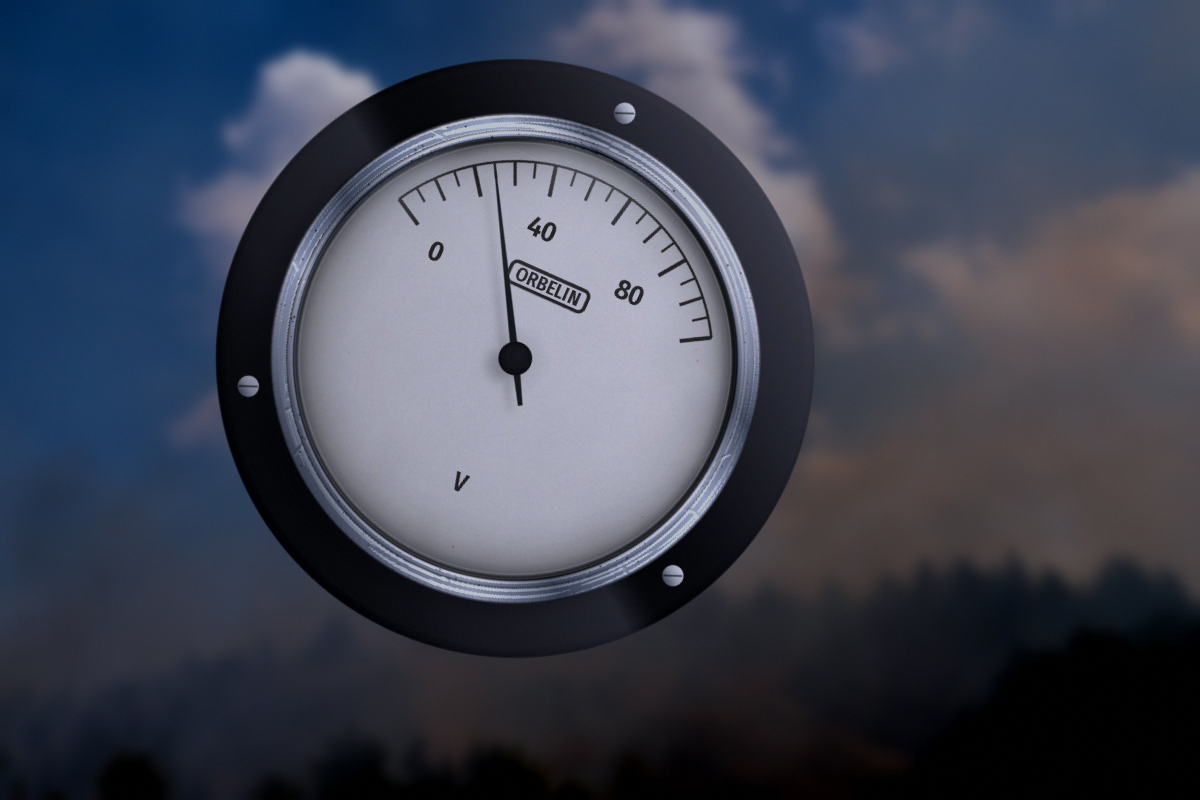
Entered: 25 (V)
